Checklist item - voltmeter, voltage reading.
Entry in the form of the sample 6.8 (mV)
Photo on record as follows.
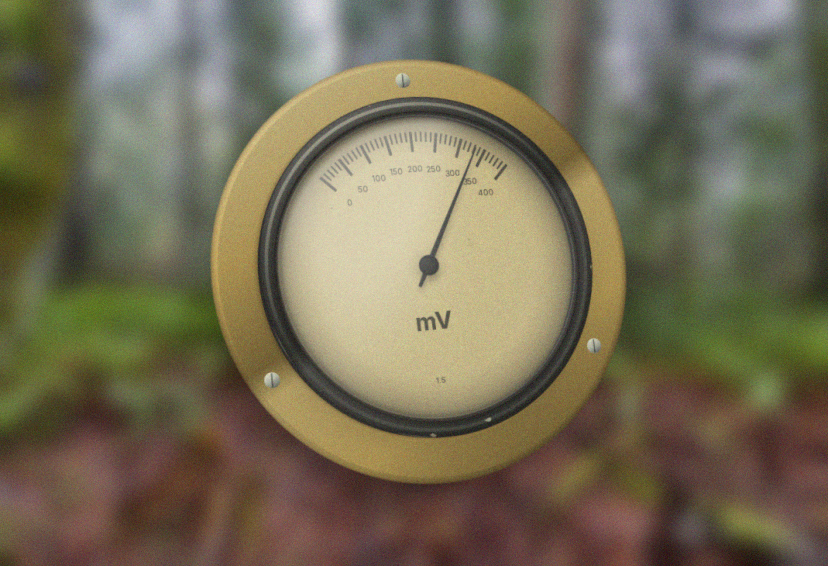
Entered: 330 (mV)
